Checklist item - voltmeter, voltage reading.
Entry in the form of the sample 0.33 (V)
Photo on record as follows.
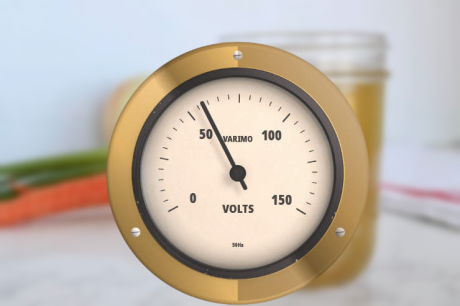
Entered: 57.5 (V)
